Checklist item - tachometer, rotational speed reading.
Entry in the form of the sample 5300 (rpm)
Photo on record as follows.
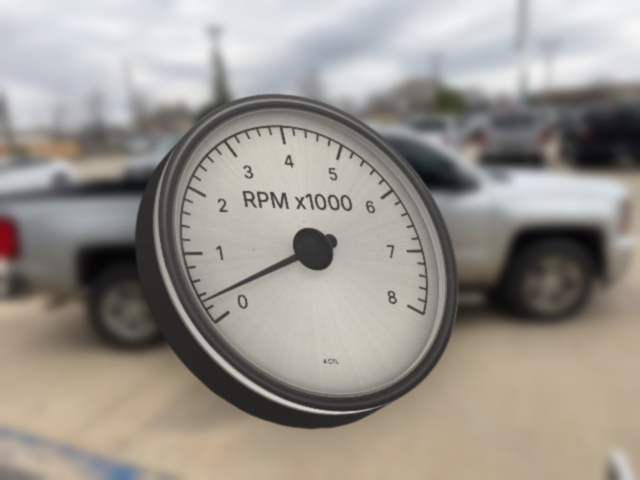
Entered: 300 (rpm)
